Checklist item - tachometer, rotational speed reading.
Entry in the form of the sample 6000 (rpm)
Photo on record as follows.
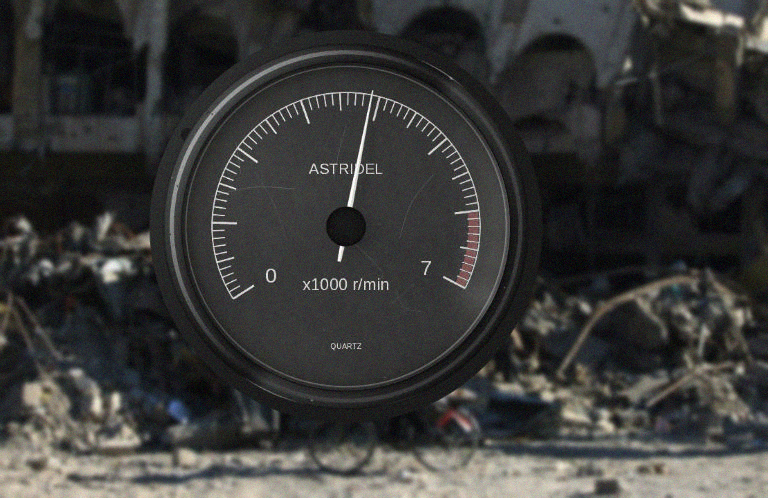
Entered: 3900 (rpm)
